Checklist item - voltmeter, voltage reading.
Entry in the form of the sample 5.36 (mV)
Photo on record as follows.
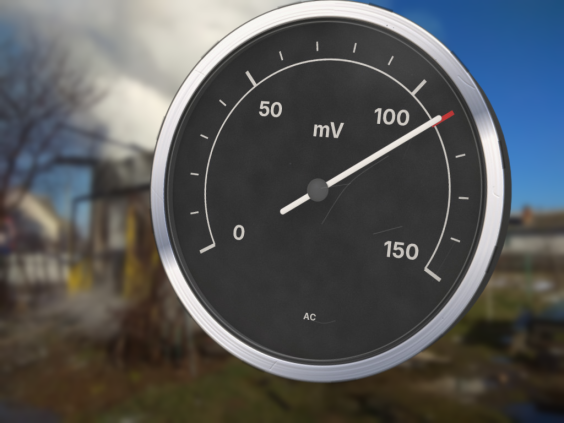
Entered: 110 (mV)
